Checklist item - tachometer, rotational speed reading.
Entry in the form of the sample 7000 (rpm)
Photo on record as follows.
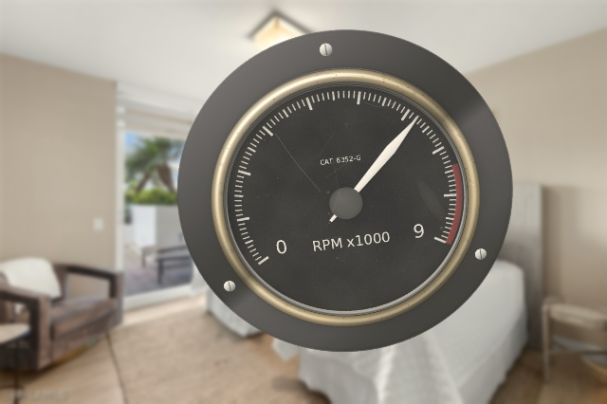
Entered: 6200 (rpm)
